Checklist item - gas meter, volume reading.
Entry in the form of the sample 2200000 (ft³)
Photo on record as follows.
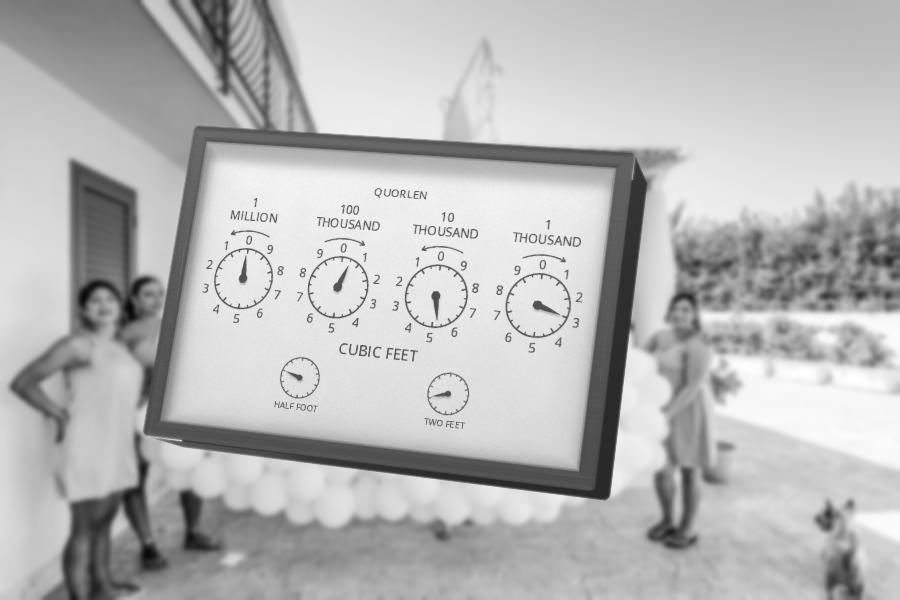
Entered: 5300 (ft³)
